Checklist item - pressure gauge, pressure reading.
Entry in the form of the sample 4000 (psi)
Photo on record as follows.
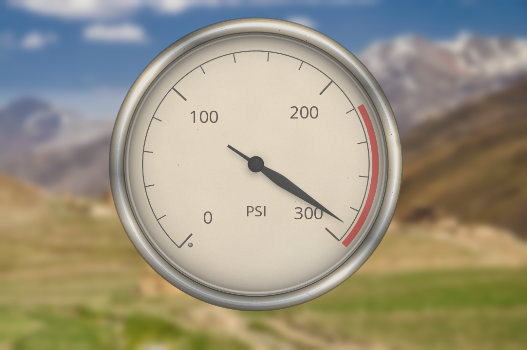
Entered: 290 (psi)
